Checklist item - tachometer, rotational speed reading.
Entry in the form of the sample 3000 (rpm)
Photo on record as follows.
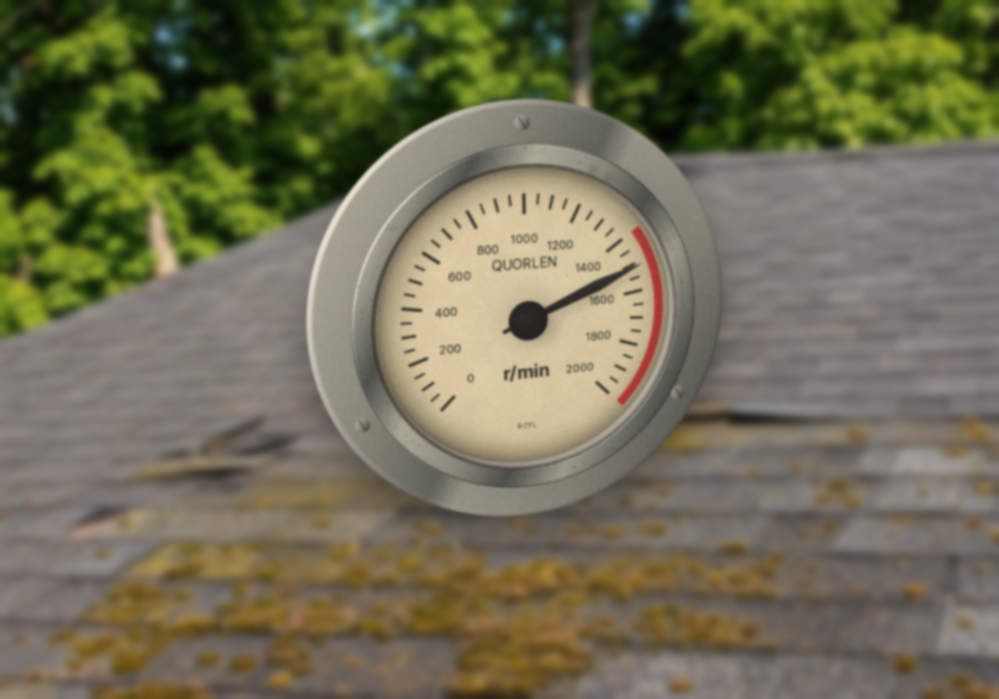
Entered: 1500 (rpm)
